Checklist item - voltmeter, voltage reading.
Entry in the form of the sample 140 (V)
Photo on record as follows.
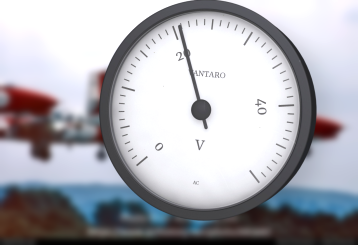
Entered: 21 (V)
